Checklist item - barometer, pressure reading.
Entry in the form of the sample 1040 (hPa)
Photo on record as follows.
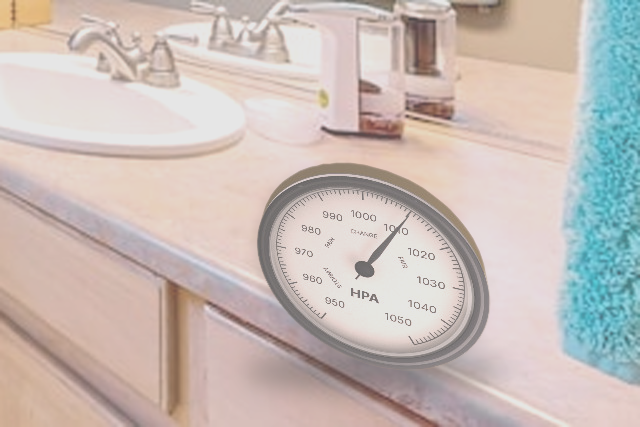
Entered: 1010 (hPa)
